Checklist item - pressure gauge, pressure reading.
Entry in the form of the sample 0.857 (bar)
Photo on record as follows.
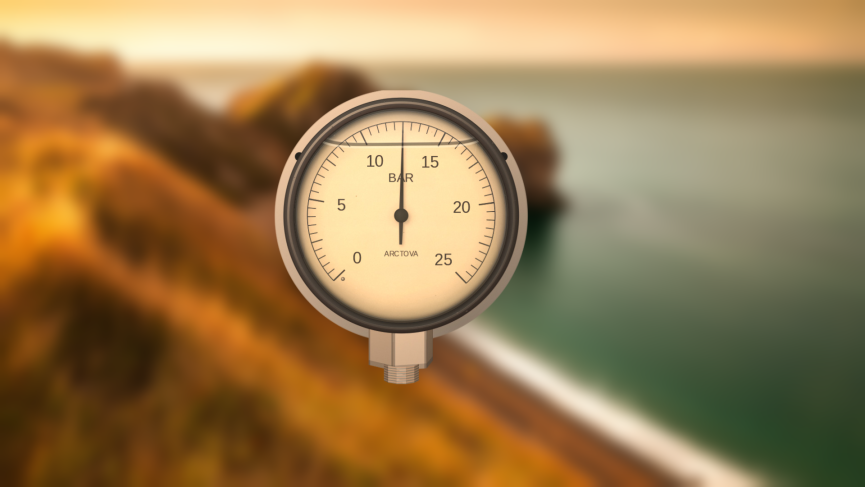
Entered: 12.5 (bar)
